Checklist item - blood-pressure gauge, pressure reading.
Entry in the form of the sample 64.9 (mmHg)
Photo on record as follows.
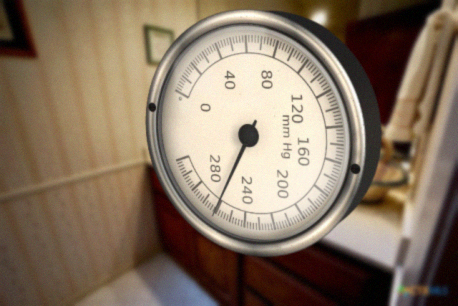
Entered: 260 (mmHg)
